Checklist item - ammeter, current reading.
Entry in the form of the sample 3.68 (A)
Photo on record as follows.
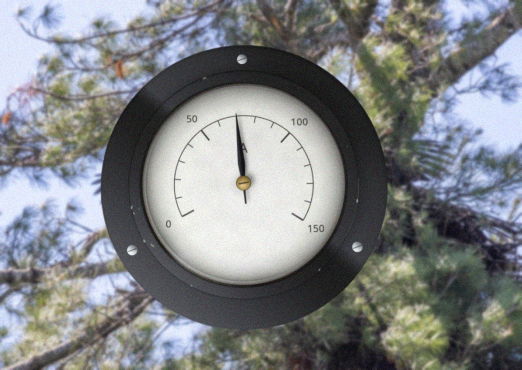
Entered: 70 (A)
